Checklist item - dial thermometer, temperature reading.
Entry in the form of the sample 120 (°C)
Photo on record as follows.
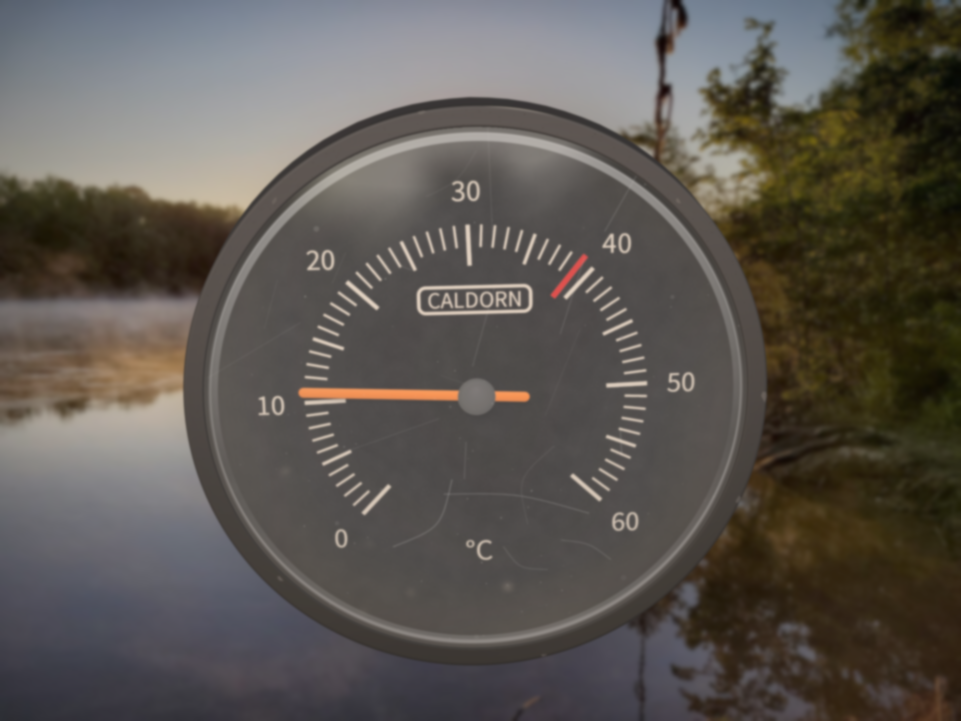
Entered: 11 (°C)
